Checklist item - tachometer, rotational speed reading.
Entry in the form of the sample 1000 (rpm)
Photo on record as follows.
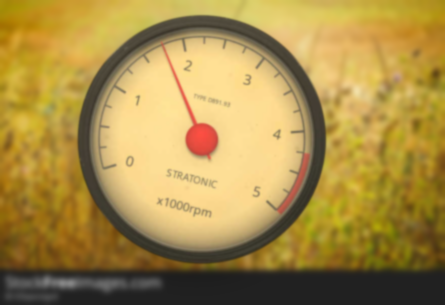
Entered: 1750 (rpm)
